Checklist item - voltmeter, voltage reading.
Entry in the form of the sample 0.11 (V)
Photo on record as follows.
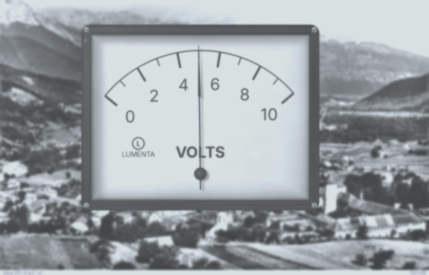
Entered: 5 (V)
